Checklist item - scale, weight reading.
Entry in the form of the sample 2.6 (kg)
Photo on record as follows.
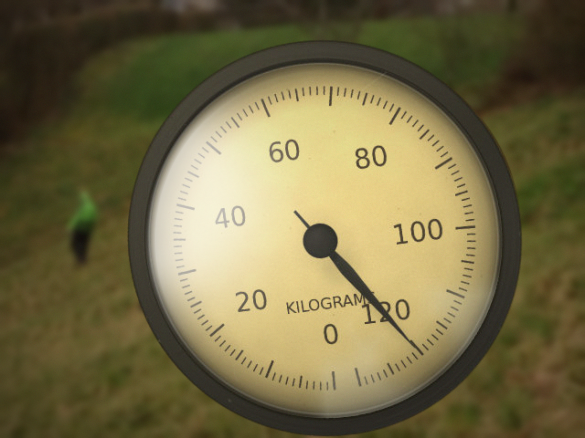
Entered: 120 (kg)
